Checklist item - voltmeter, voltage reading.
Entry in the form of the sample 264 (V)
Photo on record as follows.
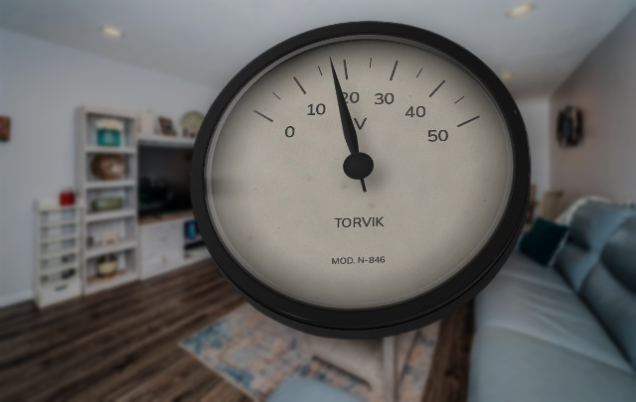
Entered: 17.5 (V)
